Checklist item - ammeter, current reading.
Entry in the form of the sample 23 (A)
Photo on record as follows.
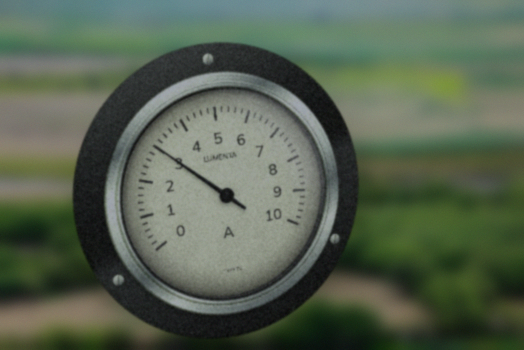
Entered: 3 (A)
